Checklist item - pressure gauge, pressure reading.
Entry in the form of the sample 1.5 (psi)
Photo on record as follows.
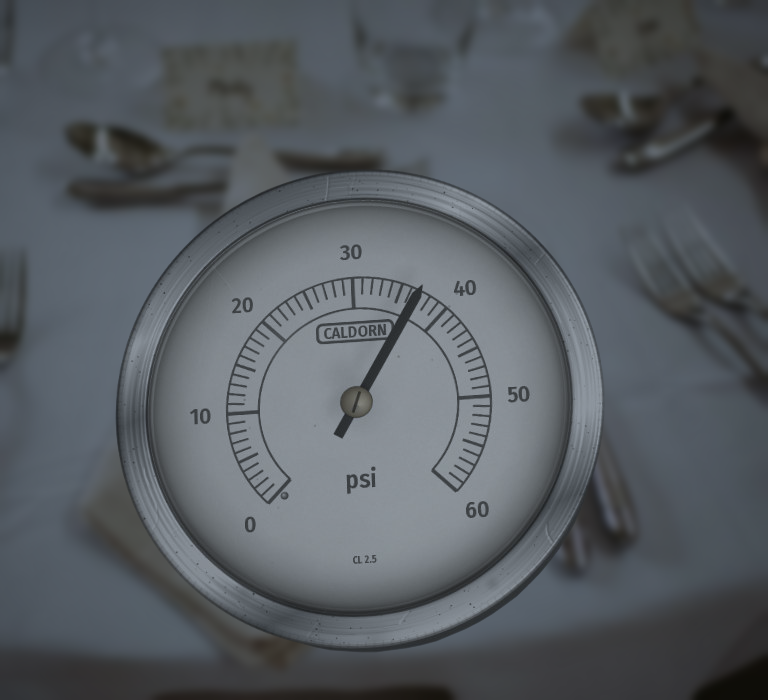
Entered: 37 (psi)
